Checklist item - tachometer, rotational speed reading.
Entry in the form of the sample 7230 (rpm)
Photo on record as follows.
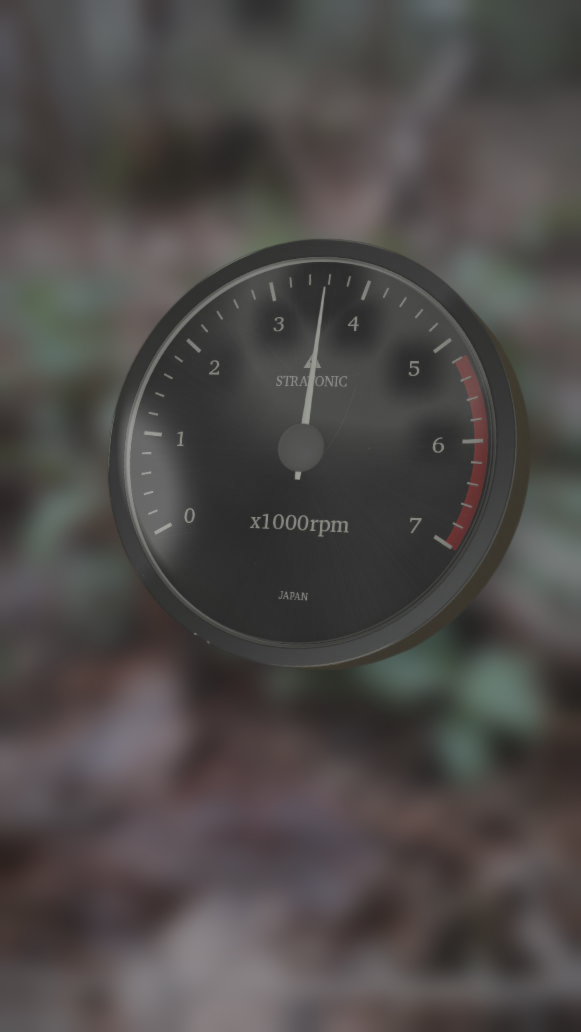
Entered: 3600 (rpm)
